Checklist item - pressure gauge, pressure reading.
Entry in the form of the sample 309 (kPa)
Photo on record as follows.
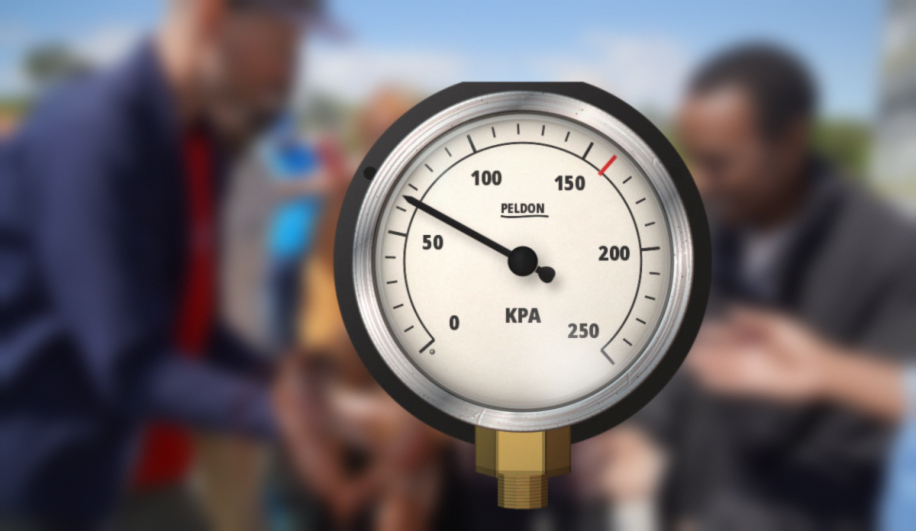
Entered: 65 (kPa)
